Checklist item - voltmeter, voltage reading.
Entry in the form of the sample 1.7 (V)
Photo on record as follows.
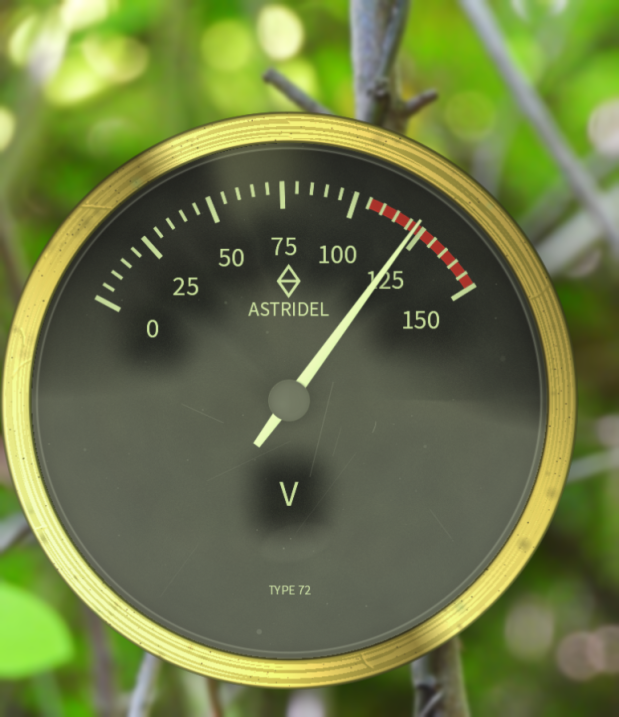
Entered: 122.5 (V)
